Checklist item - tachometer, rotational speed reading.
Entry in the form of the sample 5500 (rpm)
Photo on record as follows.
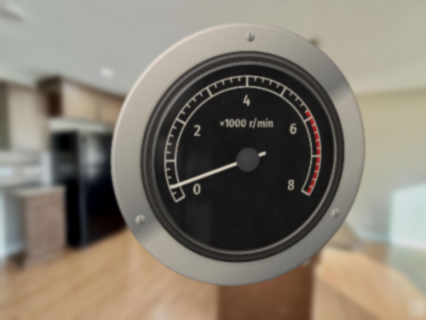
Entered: 400 (rpm)
